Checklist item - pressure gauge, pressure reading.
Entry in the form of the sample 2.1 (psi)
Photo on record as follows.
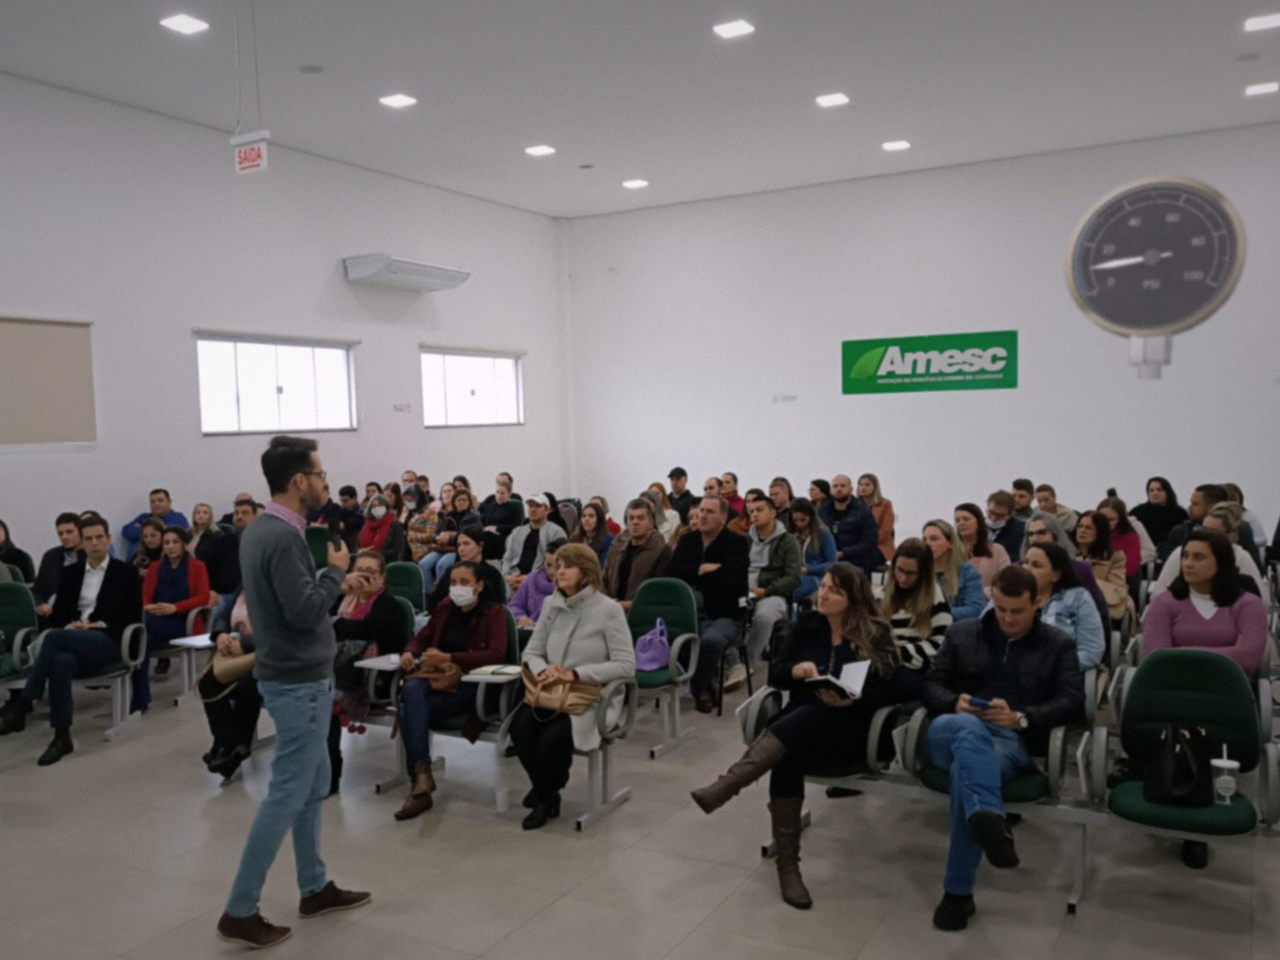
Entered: 10 (psi)
